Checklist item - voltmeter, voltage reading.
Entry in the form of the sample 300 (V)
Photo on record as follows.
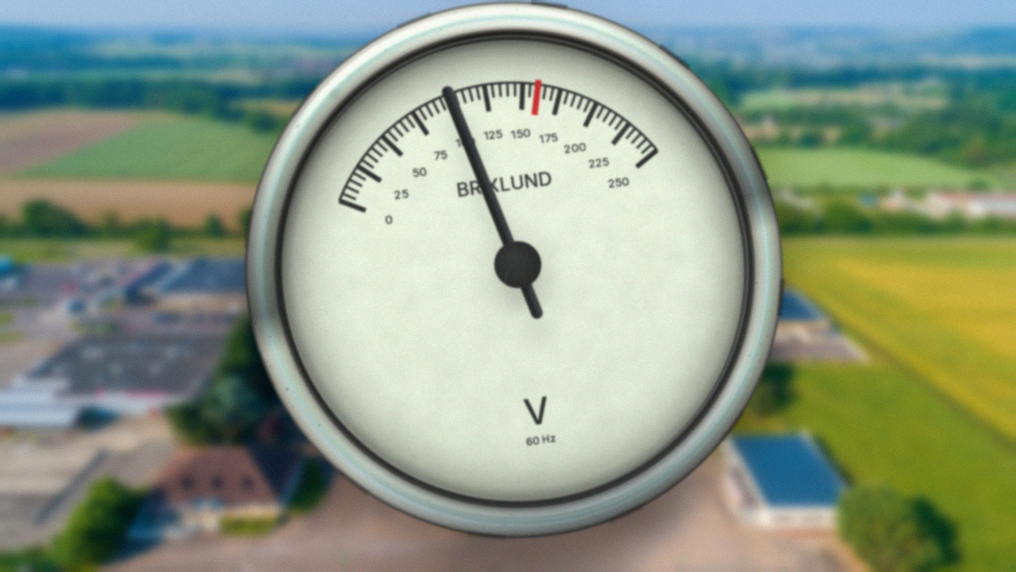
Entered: 100 (V)
